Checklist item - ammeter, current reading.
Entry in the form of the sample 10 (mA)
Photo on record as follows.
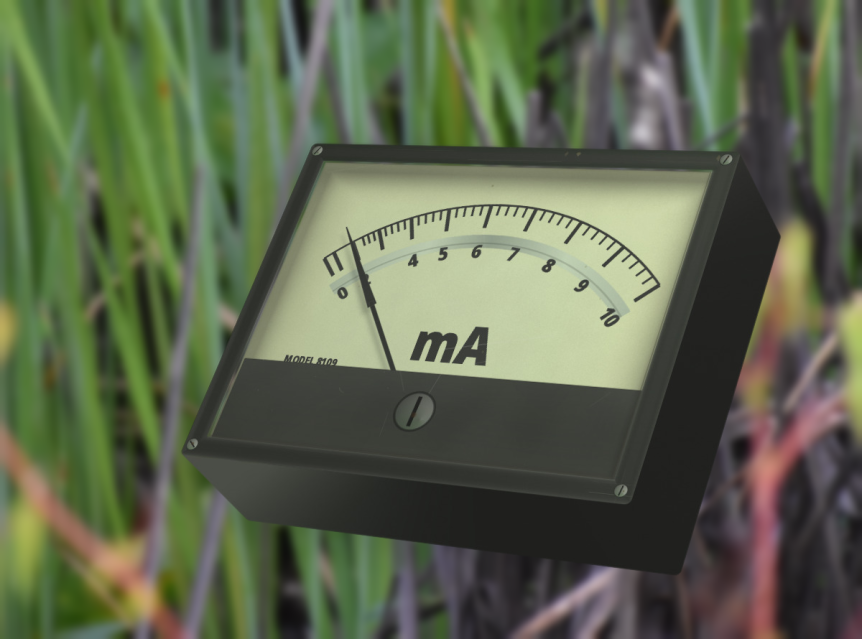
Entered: 2 (mA)
